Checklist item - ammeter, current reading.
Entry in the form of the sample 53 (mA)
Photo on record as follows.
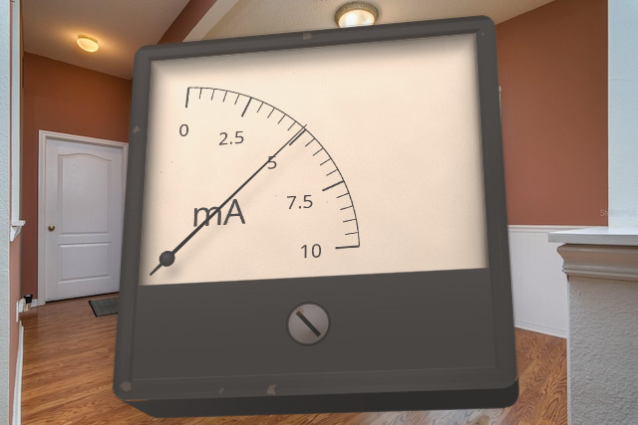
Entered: 5 (mA)
